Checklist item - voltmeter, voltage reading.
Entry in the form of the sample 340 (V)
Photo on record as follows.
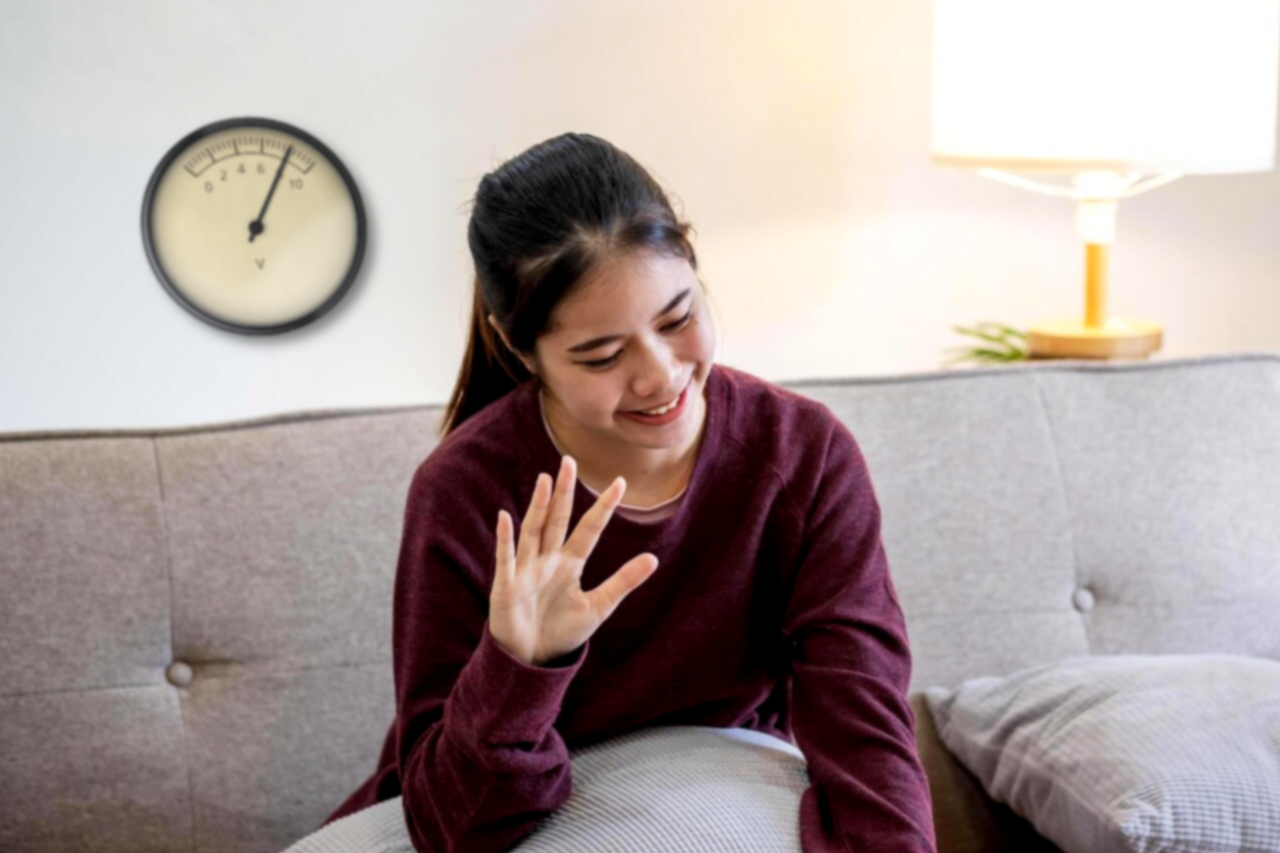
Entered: 8 (V)
